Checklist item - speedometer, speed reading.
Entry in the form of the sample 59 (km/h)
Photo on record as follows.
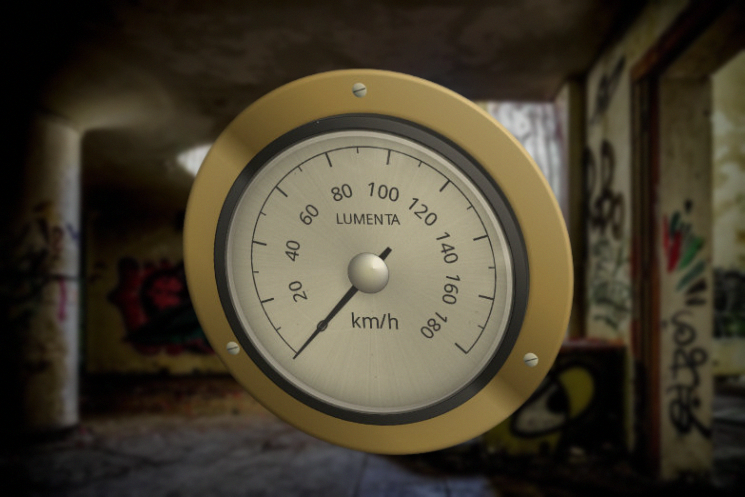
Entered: 0 (km/h)
